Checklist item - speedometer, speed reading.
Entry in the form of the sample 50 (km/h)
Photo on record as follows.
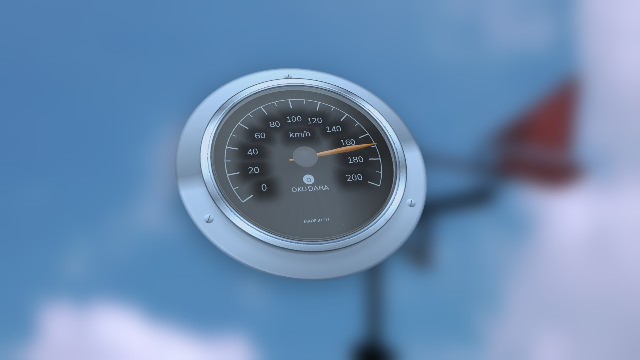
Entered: 170 (km/h)
